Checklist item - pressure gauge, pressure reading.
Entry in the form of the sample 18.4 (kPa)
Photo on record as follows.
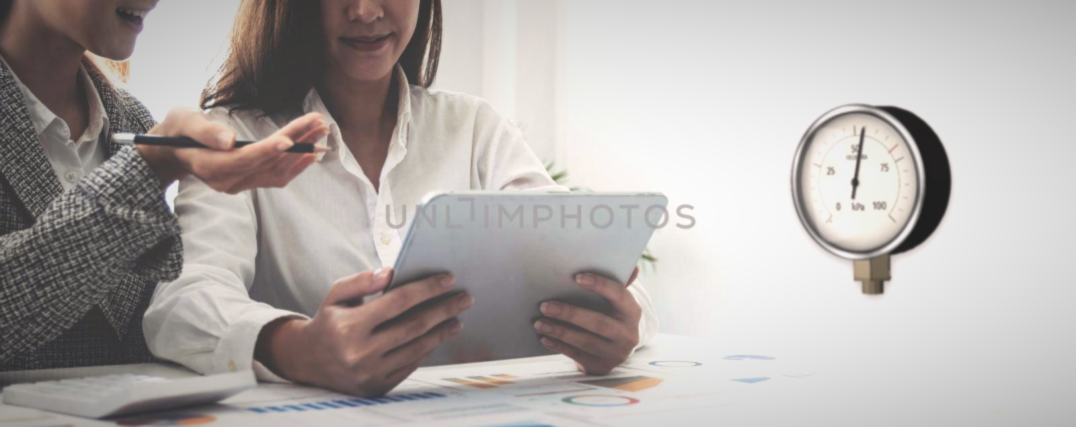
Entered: 55 (kPa)
